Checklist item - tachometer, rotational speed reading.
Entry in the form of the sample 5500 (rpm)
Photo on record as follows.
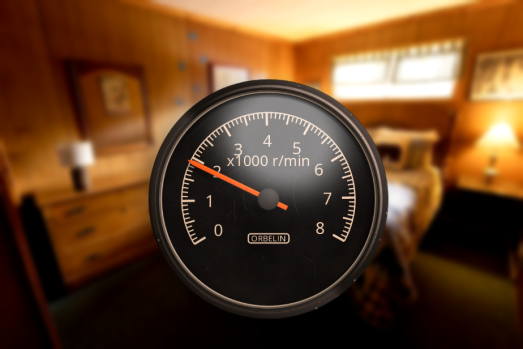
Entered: 1900 (rpm)
